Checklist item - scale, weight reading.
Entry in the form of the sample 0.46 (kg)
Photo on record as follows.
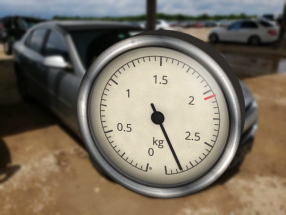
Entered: 2.85 (kg)
